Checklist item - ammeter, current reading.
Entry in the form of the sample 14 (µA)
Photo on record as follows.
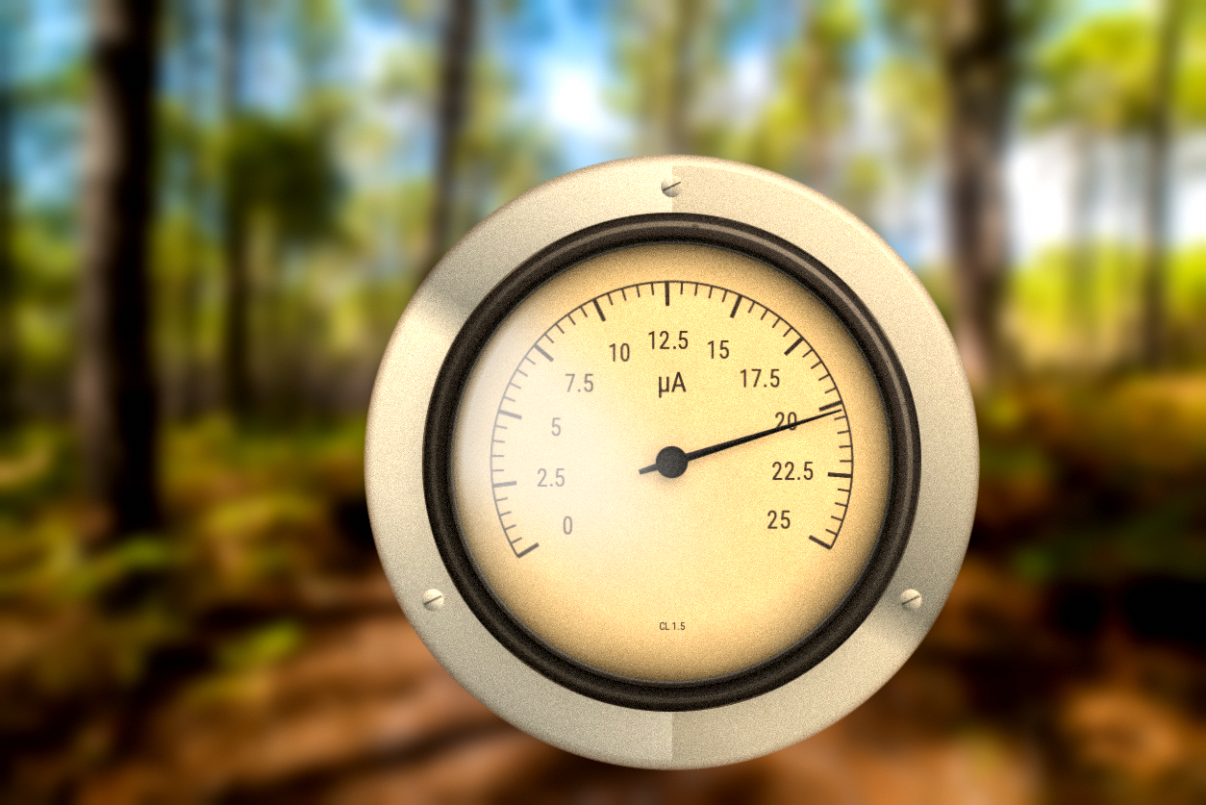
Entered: 20.25 (µA)
